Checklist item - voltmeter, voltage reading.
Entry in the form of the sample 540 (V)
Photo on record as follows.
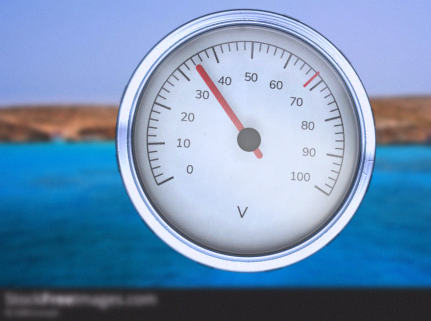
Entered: 34 (V)
